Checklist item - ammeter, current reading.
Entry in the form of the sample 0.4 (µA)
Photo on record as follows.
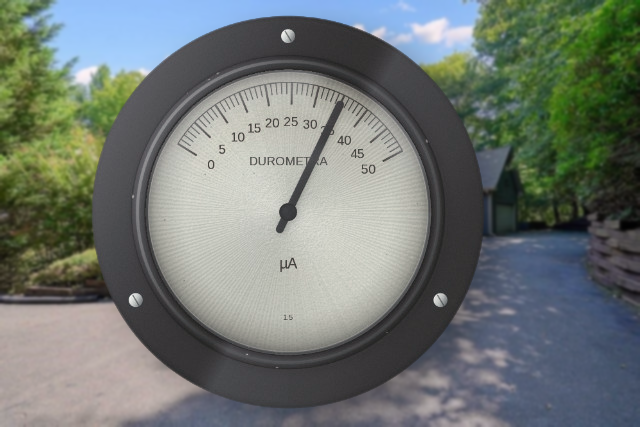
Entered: 35 (µA)
